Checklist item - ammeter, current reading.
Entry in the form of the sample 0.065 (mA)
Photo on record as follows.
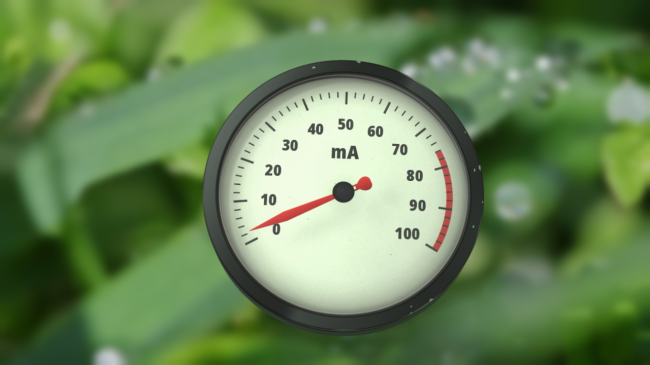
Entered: 2 (mA)
